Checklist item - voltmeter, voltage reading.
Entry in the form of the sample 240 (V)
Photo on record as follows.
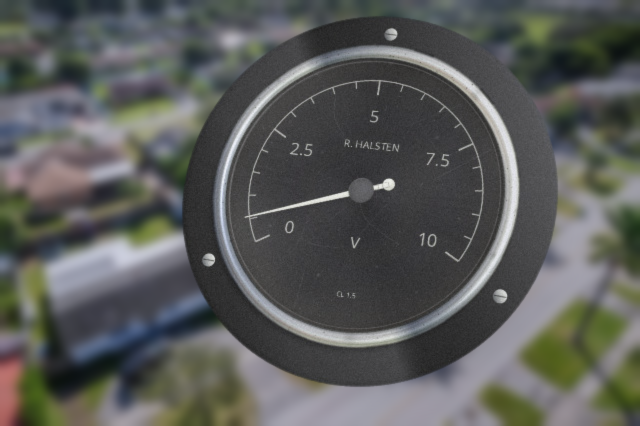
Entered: 0.5 (V)
